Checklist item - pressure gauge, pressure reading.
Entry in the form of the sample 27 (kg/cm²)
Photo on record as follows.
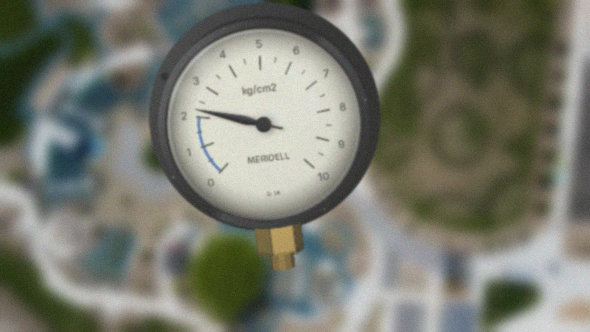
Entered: 2.25 (kg/cm²)
